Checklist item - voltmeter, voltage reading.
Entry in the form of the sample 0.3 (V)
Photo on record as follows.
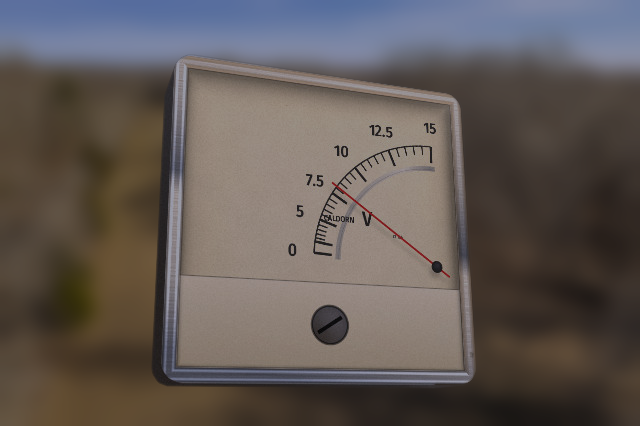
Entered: 8 (V)
